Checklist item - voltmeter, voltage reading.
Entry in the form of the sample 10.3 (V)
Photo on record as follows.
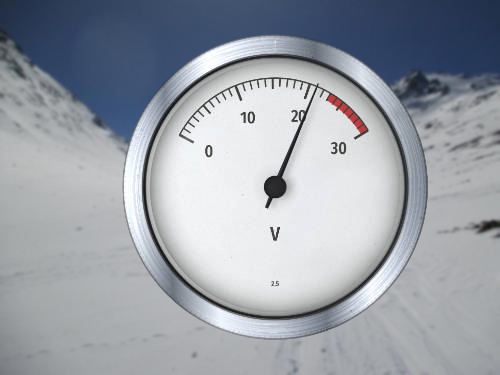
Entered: 21 (V)
